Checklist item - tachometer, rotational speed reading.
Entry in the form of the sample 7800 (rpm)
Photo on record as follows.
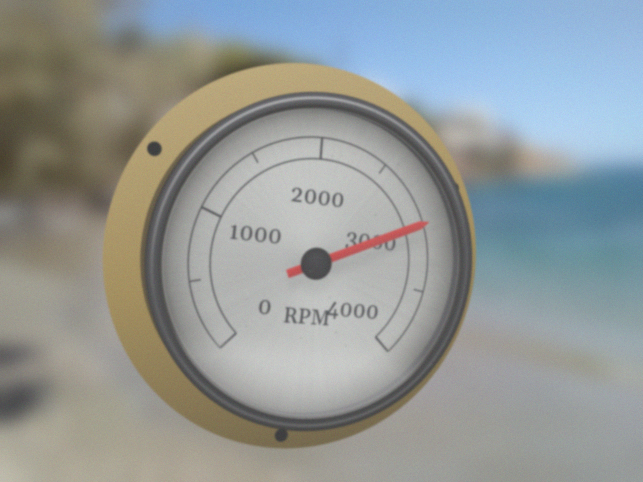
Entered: 3000 (rpm)
